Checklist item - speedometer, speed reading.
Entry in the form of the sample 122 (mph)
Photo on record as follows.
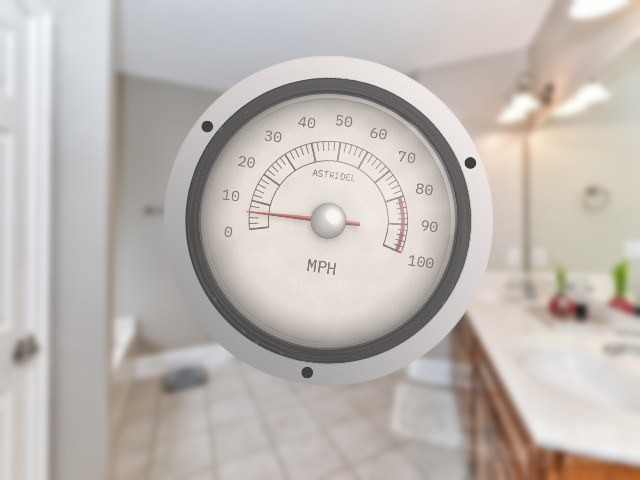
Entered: 6 (mph)
